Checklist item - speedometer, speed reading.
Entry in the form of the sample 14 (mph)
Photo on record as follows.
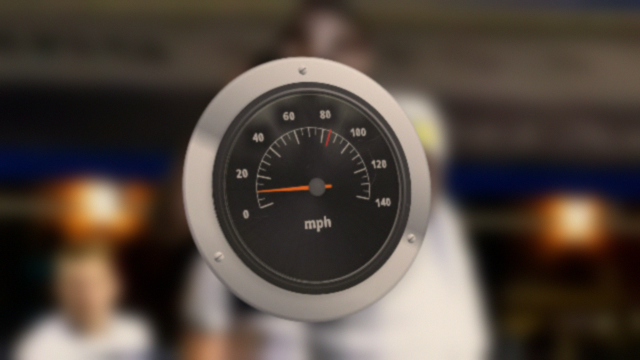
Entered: 10 (mph)
